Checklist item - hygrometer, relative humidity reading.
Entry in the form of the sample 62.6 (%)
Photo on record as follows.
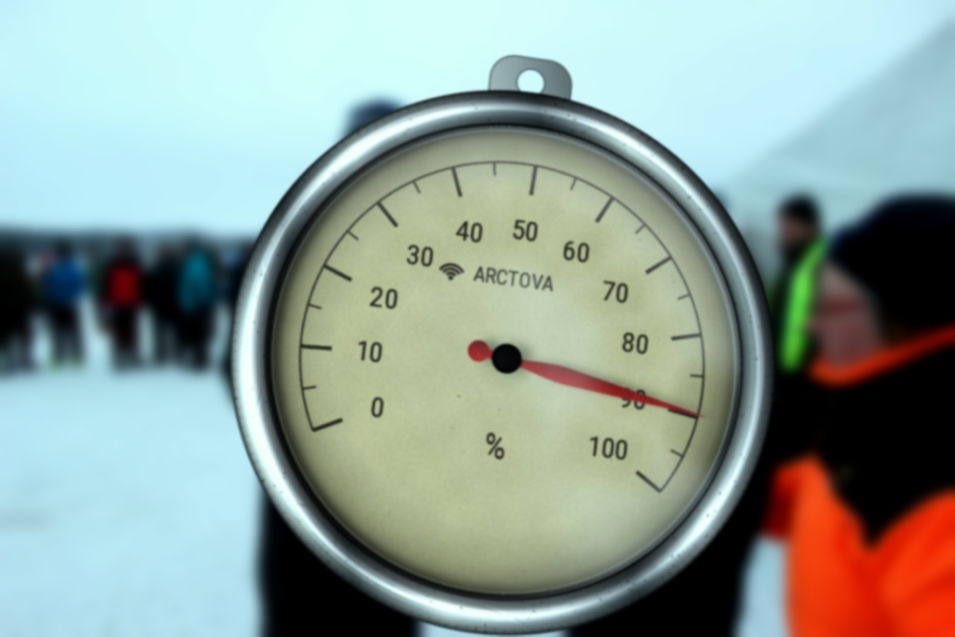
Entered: 90 (%)
